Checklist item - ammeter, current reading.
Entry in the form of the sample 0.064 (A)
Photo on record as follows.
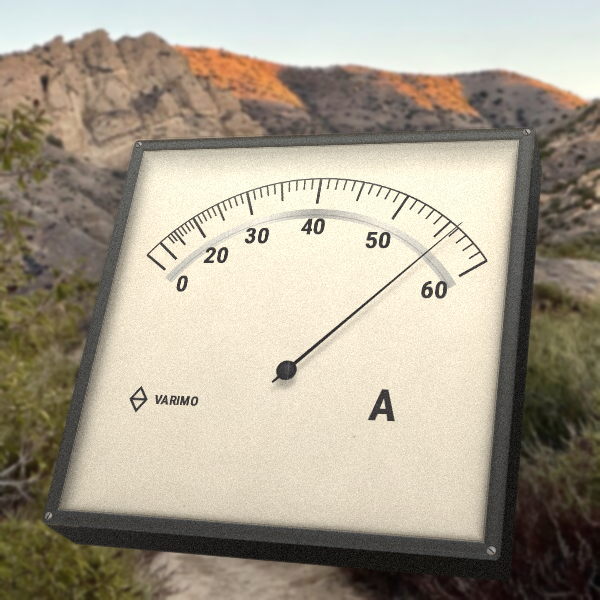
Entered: 56 (A)
